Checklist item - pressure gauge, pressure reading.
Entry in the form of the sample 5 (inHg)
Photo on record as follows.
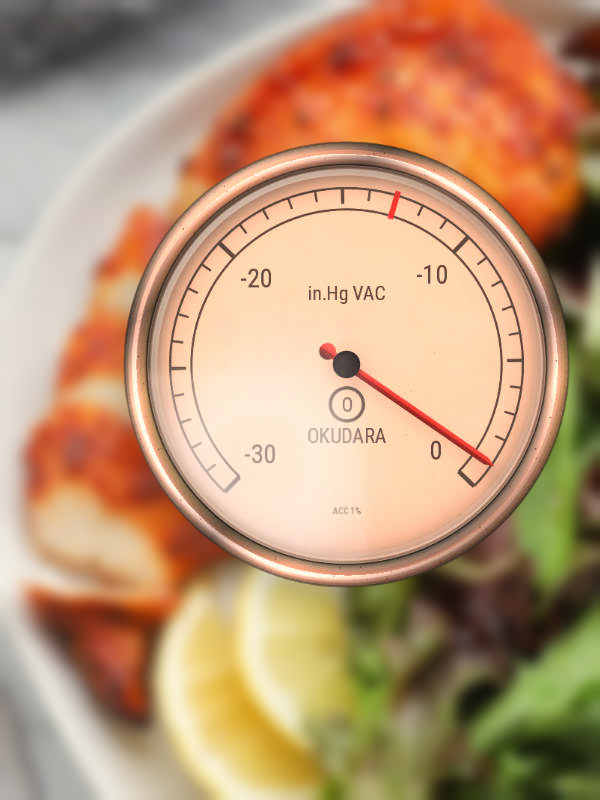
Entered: -1 (inHg)
